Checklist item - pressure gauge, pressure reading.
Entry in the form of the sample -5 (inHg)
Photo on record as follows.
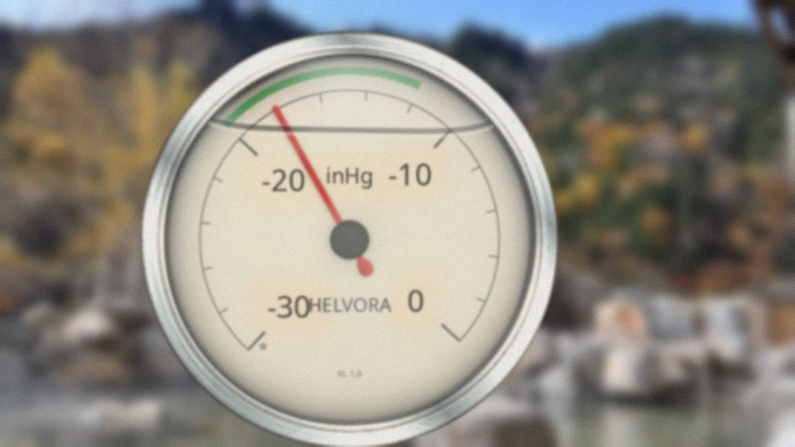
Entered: -18 (inHg)
